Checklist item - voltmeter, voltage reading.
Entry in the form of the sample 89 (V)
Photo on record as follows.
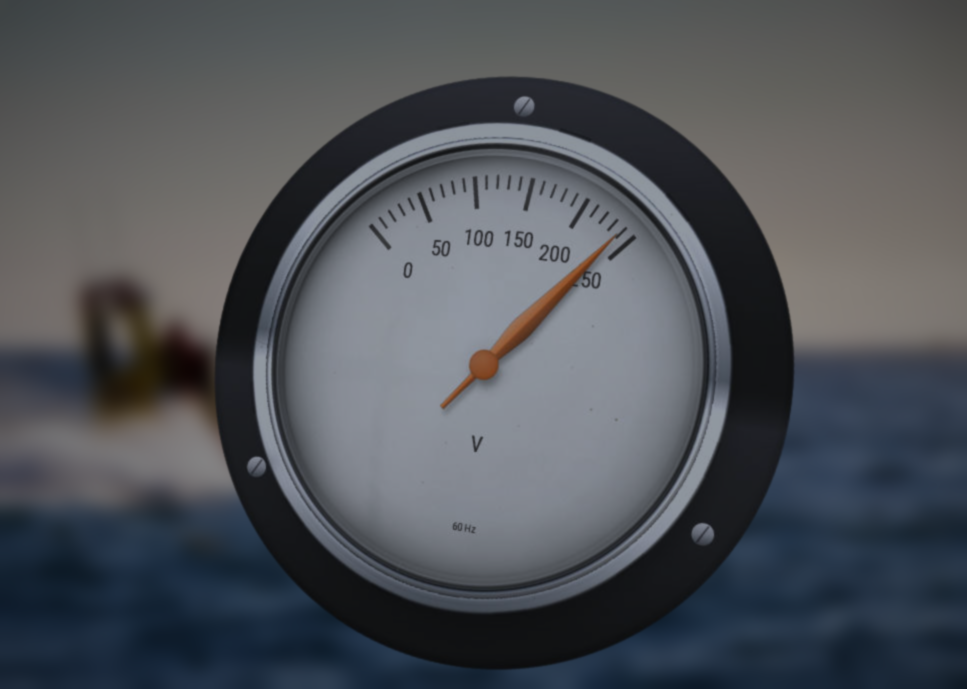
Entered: 240 (V)
